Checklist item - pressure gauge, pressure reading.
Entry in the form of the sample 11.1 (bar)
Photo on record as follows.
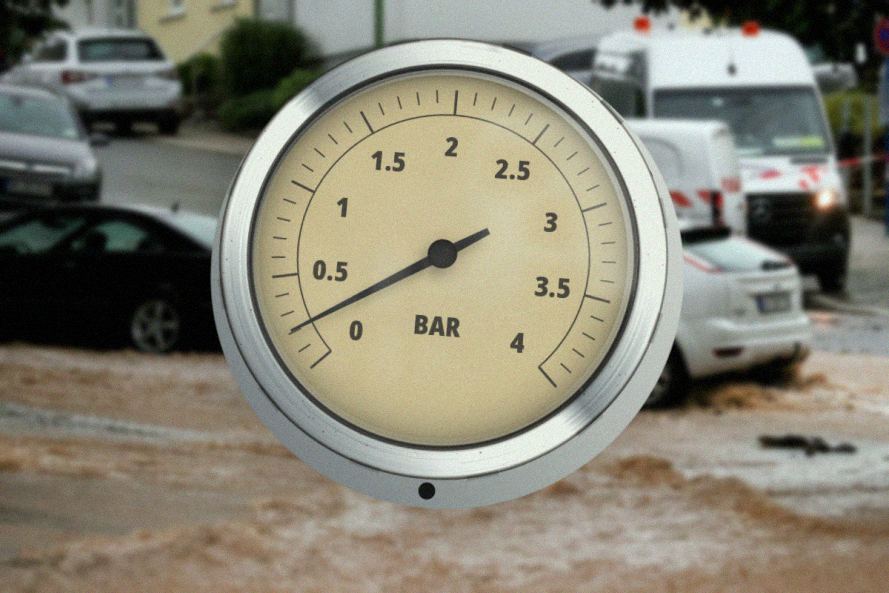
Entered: 0.2 (bar)
